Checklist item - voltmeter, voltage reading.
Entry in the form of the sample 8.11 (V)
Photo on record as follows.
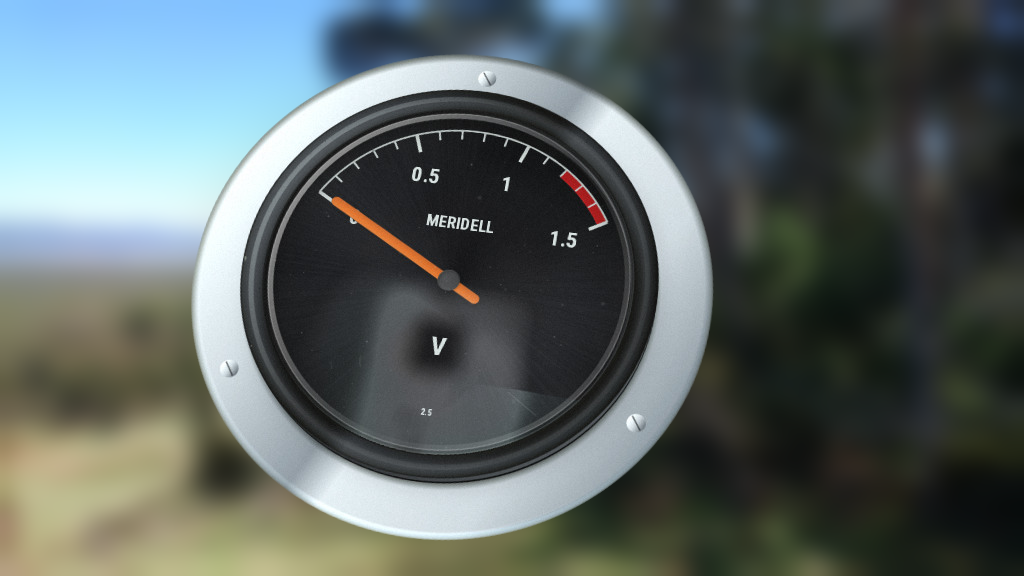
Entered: 0 (V)
